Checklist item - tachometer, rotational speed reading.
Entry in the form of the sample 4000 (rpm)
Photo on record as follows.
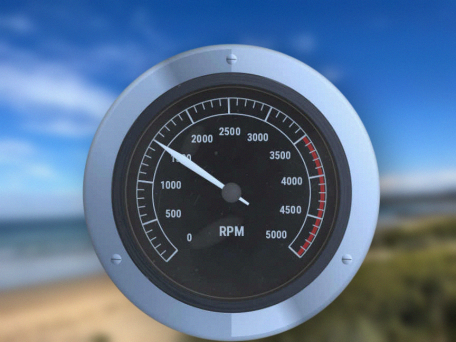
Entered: 1500 (rpm)
